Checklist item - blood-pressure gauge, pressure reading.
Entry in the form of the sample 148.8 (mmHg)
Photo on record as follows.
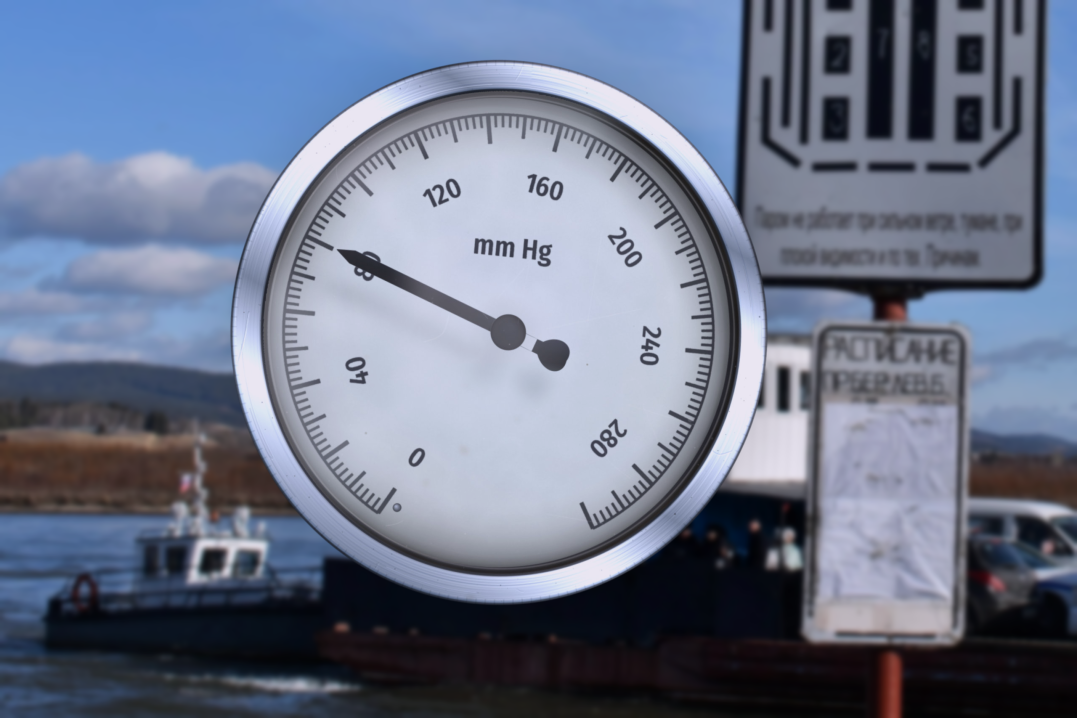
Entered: 80 (mmHg)
